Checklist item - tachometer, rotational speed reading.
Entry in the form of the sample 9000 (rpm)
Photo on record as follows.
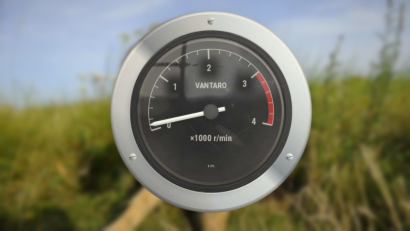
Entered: 100 (rpm)
